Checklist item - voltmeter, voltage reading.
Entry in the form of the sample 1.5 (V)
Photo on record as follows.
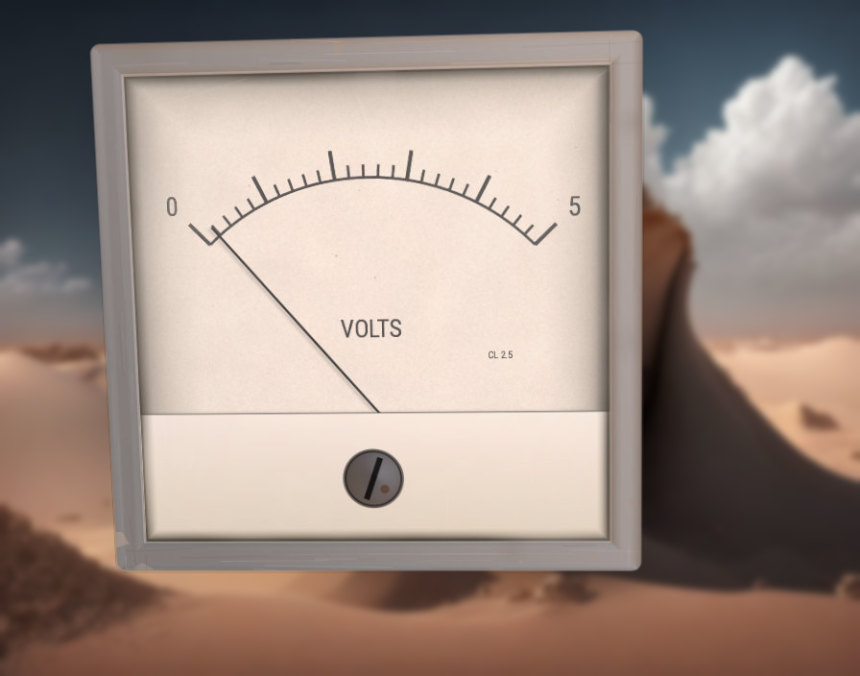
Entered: 0.2 (V)
